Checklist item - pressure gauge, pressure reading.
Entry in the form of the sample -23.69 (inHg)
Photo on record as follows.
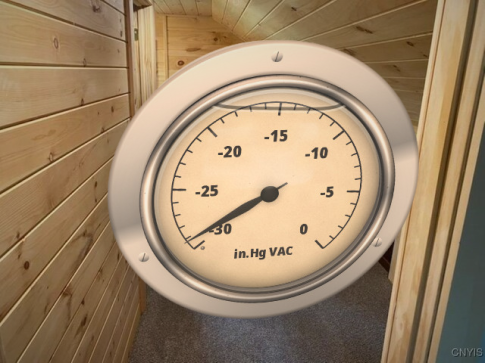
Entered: -29 (inHg)
